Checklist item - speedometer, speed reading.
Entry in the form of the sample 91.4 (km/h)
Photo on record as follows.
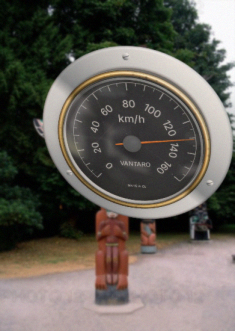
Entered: 130 (km/h)
